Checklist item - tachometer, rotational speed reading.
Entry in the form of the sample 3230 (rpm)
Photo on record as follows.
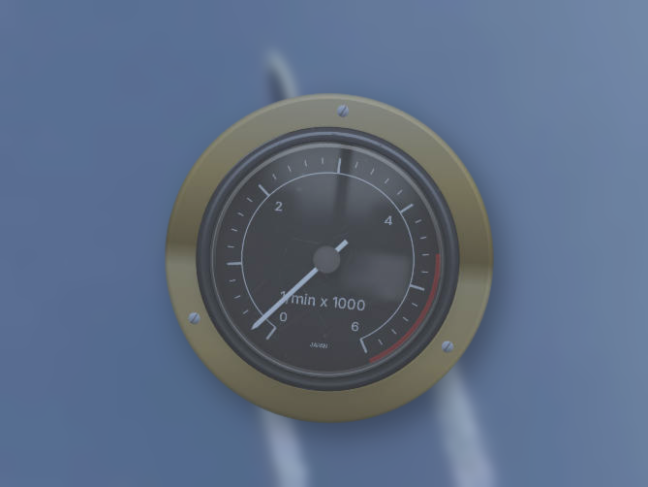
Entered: 200 (rpm)
